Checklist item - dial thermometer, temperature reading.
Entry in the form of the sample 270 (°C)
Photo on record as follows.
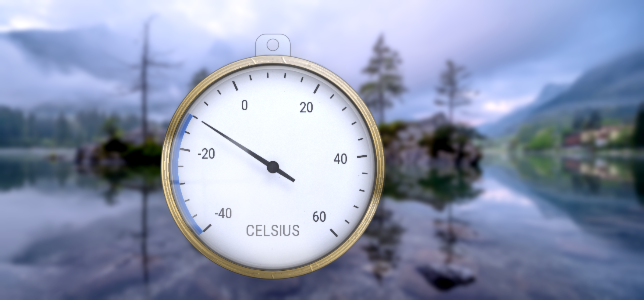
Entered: -12 (°C)
